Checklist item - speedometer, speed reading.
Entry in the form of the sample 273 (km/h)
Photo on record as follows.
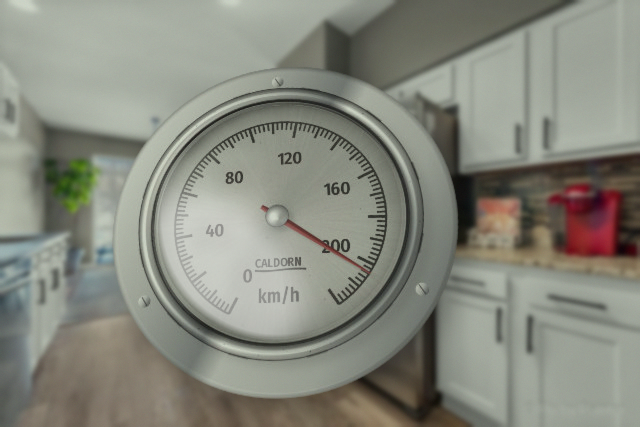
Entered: 204 (km/h)
